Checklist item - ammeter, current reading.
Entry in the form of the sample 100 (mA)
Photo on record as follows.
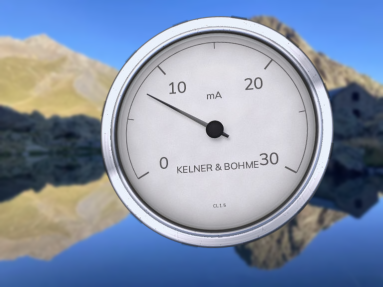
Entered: 7.5 (mA)
